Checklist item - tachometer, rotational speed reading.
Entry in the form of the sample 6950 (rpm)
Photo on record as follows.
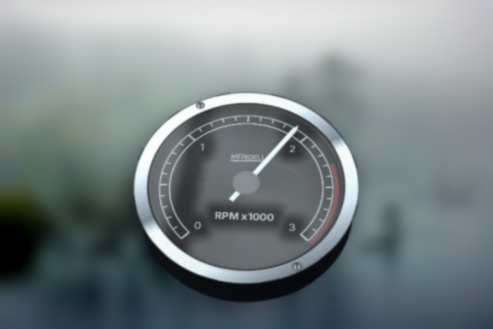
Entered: 1900 (rpm)
